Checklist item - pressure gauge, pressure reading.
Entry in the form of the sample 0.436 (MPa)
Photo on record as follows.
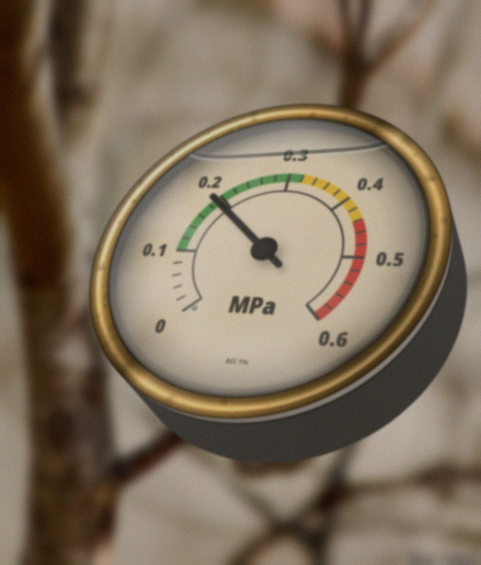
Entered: 0.19 (MPa)
